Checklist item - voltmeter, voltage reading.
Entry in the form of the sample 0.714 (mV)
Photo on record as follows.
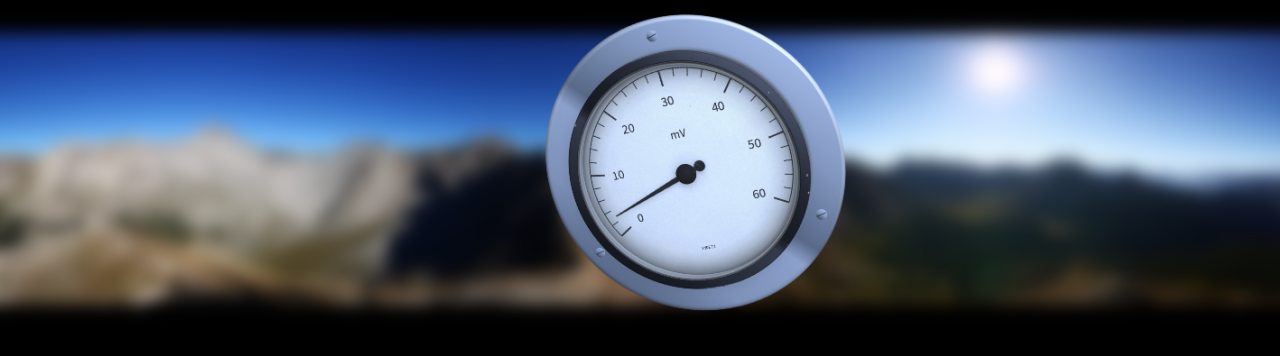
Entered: 3 (mV)
